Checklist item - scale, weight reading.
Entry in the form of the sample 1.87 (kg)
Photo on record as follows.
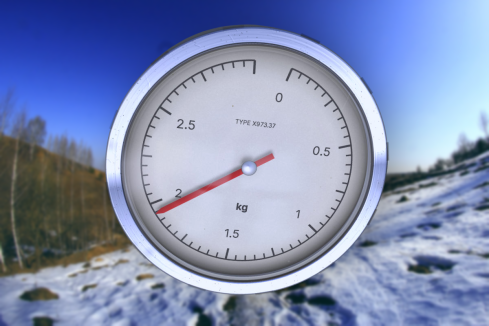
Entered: 1.95 (kg)
